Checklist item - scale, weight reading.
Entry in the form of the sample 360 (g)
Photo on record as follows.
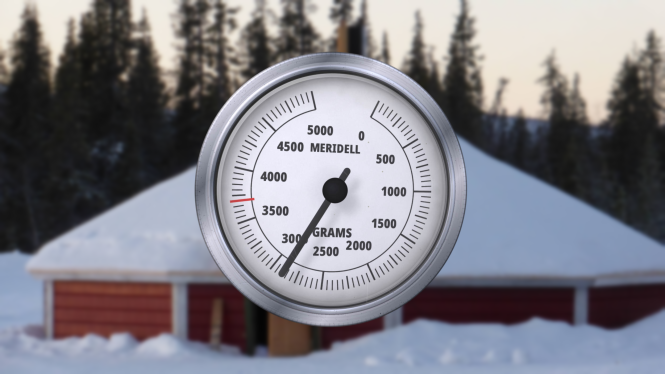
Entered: 2900 (g)
